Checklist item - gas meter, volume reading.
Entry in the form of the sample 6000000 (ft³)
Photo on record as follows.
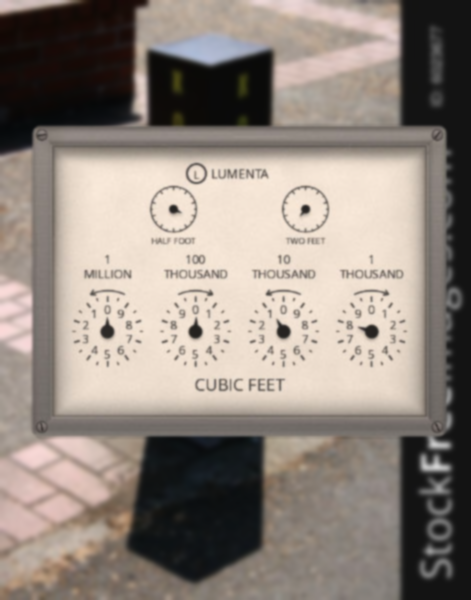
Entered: 800 (ft³)
